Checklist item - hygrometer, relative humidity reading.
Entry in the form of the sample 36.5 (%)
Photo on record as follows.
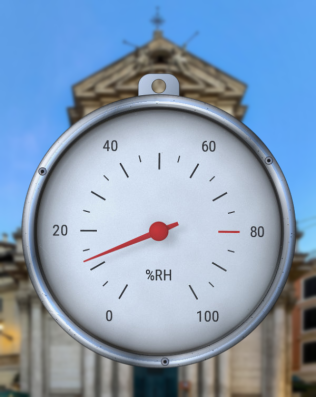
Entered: 12.5 (%)
